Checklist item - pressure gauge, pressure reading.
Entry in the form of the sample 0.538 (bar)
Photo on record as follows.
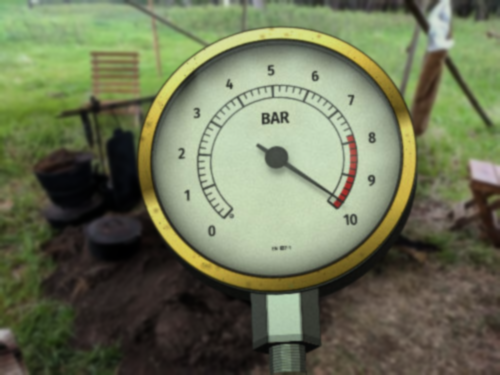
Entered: 9.8 (bar)
